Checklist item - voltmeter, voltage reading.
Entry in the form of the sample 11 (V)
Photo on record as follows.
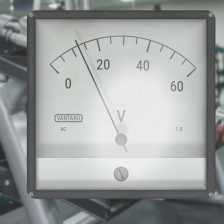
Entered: 12.5 (V)
